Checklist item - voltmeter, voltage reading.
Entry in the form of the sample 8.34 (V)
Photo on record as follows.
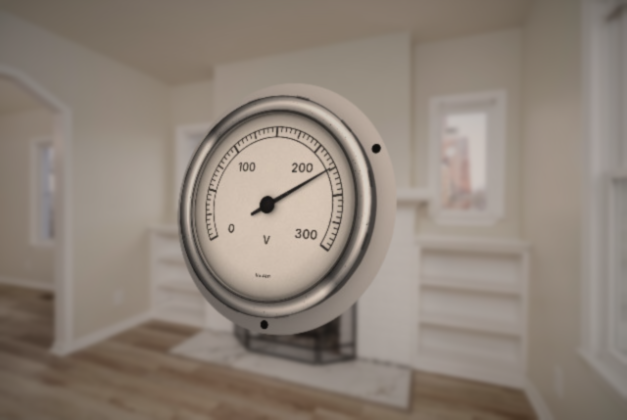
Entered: 225 (V)
